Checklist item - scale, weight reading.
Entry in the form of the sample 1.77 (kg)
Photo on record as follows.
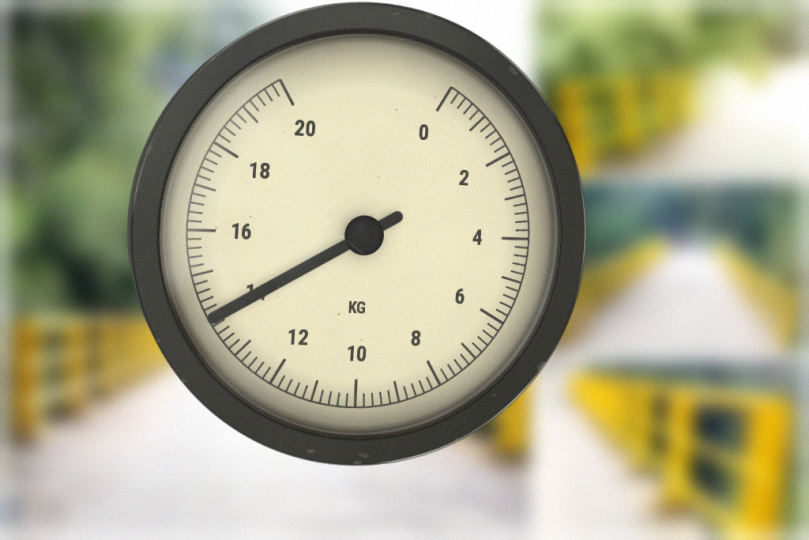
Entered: 14 (kg)
